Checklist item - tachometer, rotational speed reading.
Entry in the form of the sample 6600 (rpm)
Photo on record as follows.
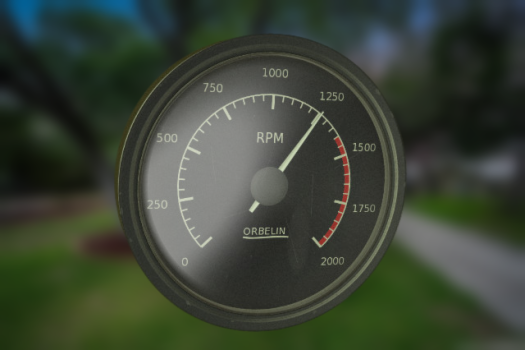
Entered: 1250 (rpm)
